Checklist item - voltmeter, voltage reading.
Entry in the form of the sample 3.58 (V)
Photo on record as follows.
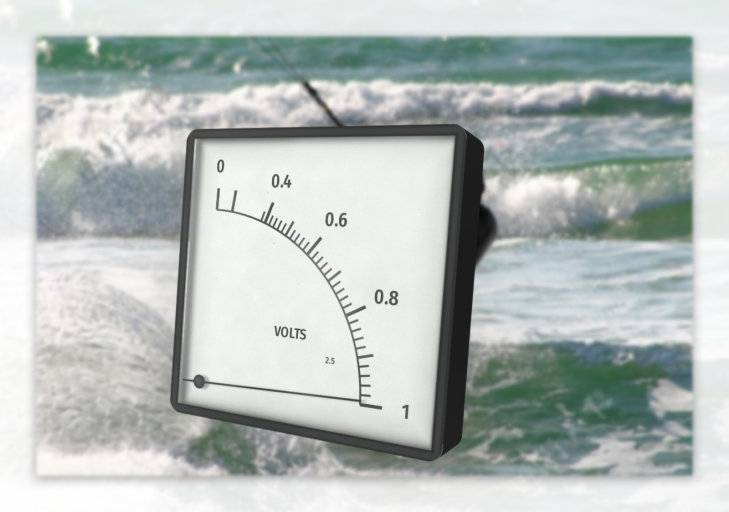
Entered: 0.99 (V)
